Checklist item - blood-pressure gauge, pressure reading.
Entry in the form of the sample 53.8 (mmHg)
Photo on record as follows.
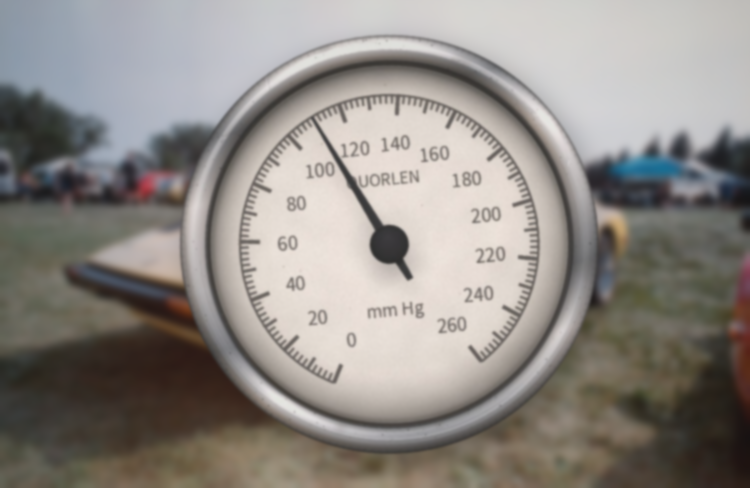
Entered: 110 (mmHg)
